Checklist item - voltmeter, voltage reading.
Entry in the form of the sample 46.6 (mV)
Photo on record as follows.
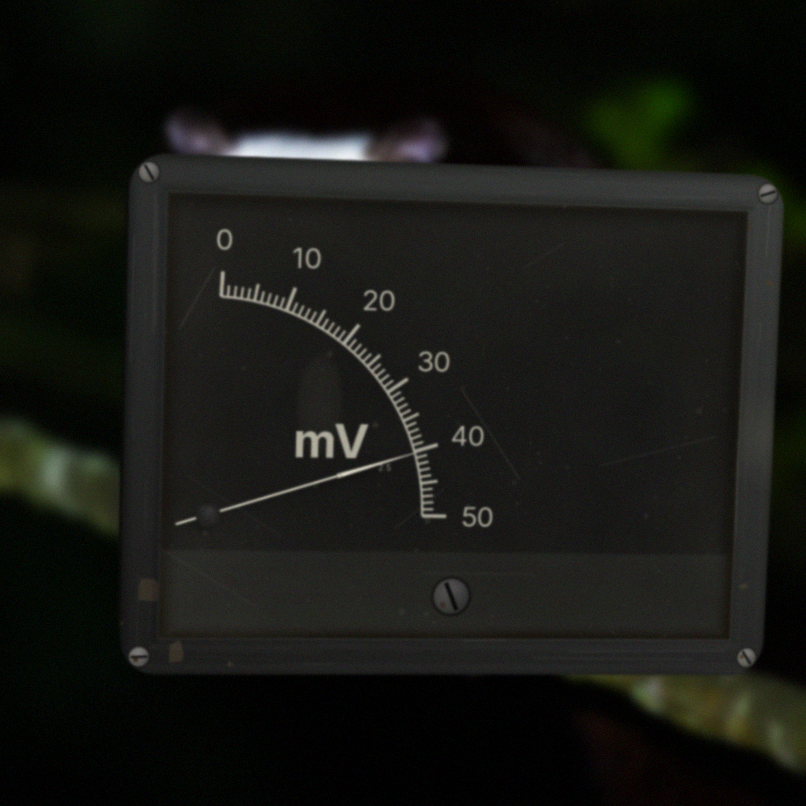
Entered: 40 (mV)
